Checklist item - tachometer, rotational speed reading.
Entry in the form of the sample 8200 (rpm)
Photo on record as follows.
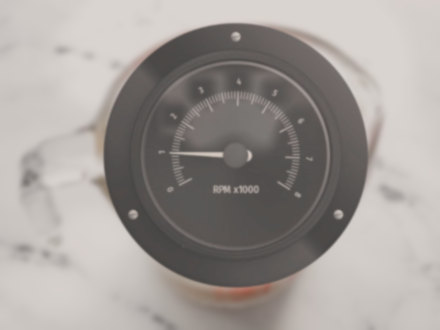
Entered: 1000 (rpm)
